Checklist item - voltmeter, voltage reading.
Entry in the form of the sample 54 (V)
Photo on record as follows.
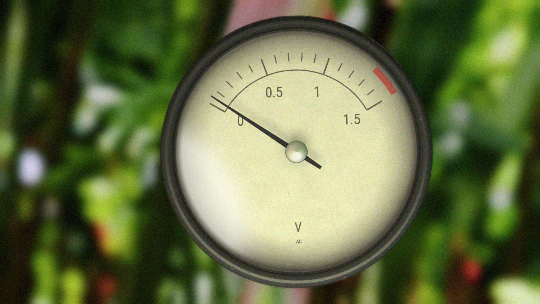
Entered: 0.05 (V)
